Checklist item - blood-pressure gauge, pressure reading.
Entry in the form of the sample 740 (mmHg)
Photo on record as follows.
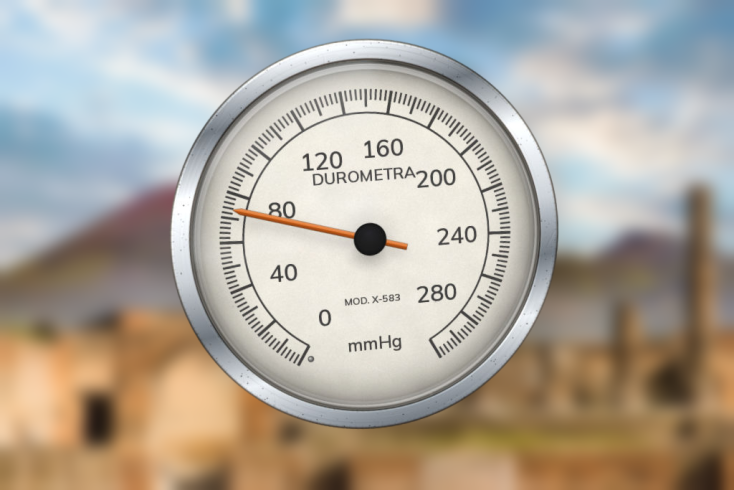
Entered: 74 (mmHg)
